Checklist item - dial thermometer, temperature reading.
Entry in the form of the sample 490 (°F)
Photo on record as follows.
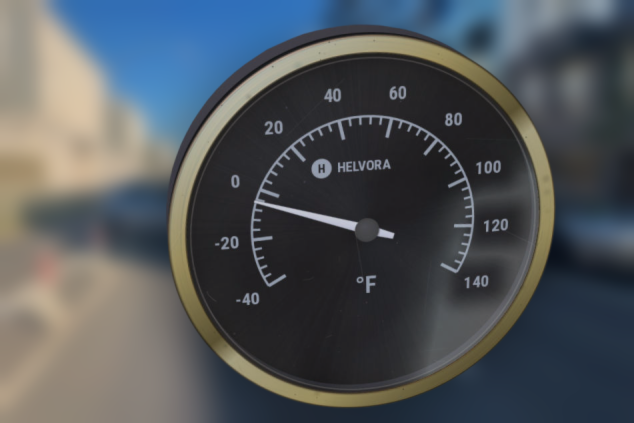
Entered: -4 (°F)
